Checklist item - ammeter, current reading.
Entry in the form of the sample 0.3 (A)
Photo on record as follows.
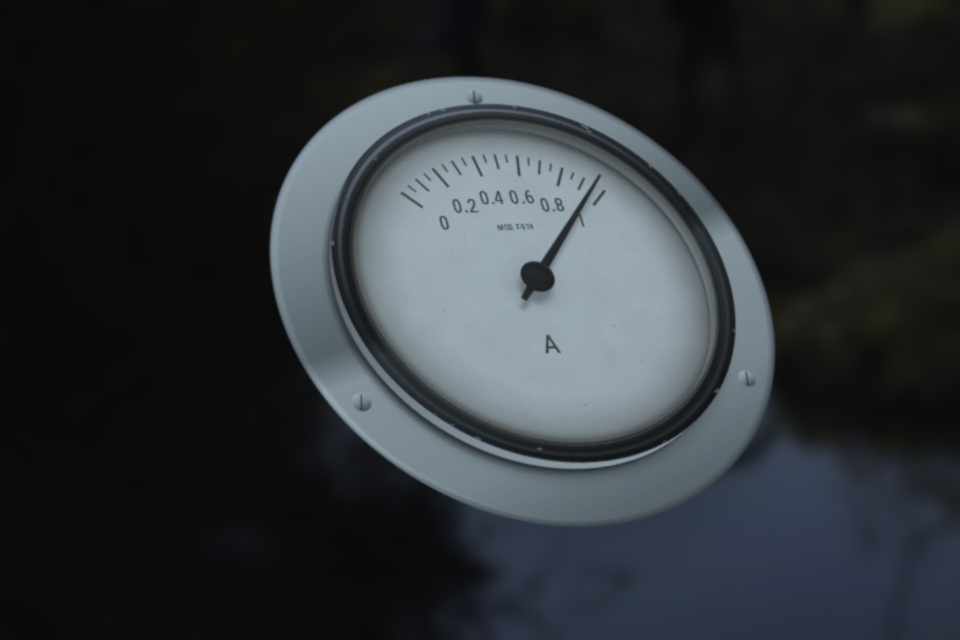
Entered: 0.95 (A)
